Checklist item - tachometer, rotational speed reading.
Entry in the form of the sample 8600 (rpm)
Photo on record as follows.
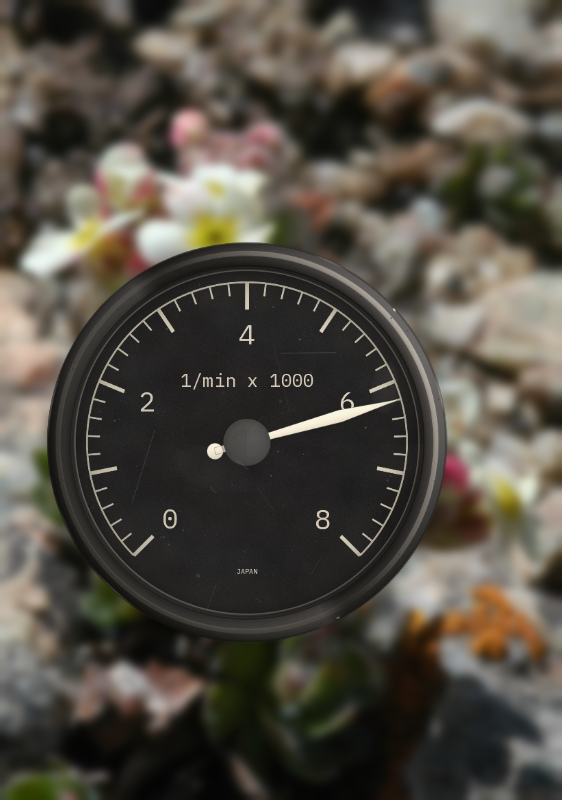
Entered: 6200 (rpm)
